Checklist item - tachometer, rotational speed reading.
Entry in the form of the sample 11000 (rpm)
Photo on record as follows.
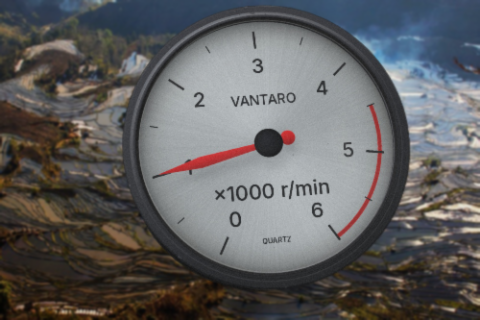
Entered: 1000 (rpm)
